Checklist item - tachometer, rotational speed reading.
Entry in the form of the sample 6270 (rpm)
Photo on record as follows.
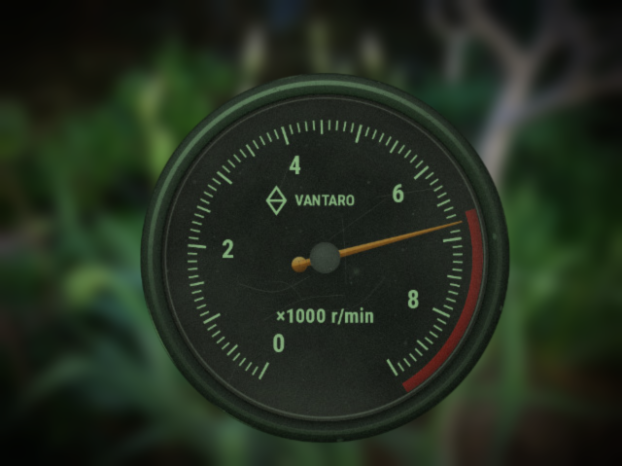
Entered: 6800 (rpm)
